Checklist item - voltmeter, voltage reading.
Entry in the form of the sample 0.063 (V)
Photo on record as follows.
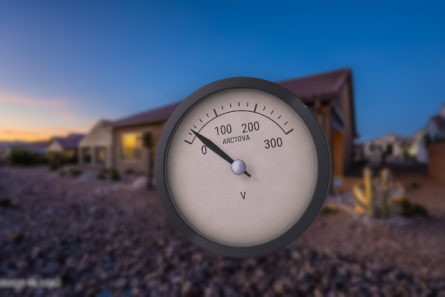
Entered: 30 (V)
